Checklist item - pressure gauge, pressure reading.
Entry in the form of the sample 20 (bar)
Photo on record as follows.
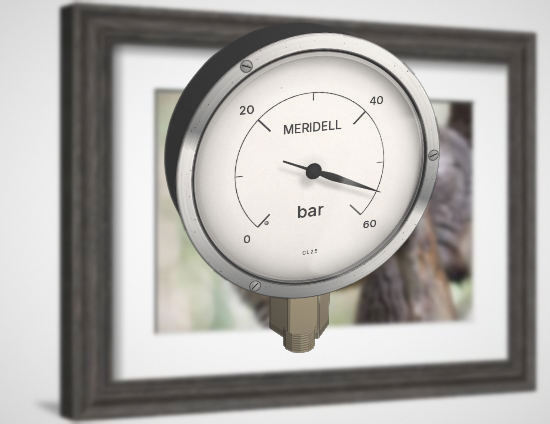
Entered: 55 (bar)
